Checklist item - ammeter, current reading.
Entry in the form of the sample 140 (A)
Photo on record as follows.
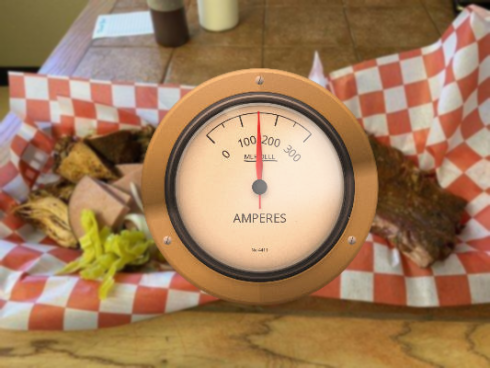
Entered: 150 (A)
